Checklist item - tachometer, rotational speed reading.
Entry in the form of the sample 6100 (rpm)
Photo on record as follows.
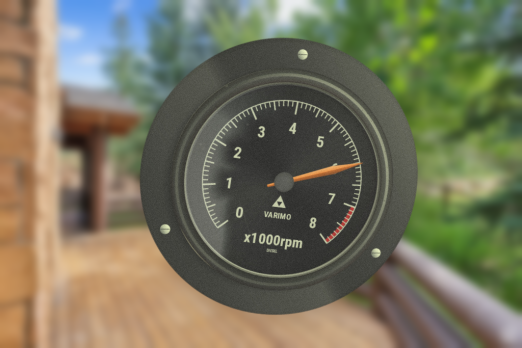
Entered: 6000 (rpm)
